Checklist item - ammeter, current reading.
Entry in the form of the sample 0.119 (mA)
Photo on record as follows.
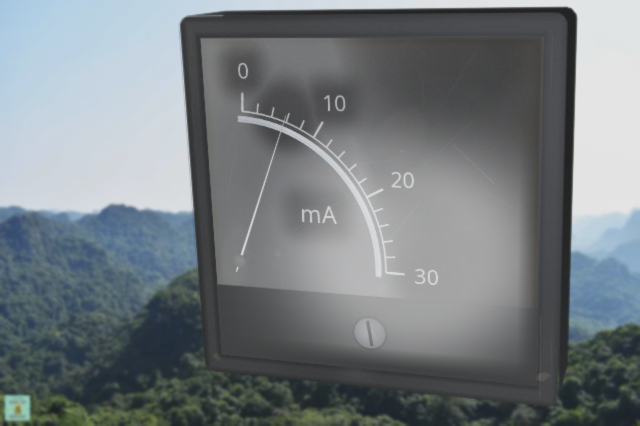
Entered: 6 (mA)
